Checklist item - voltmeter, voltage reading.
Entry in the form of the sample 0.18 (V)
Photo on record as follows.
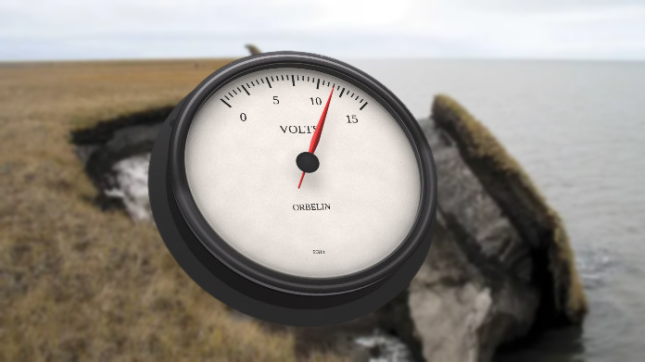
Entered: 11.5 (V)
